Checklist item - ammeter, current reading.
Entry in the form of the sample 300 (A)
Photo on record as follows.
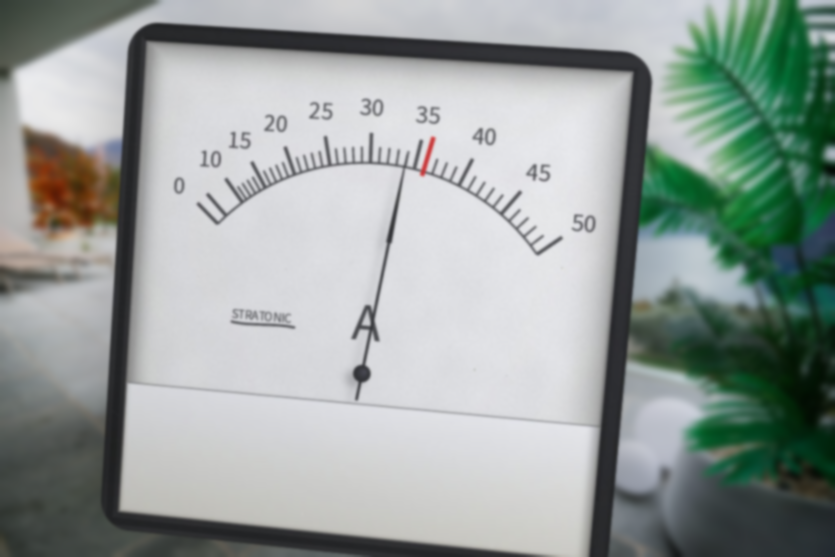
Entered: 34 (A)
